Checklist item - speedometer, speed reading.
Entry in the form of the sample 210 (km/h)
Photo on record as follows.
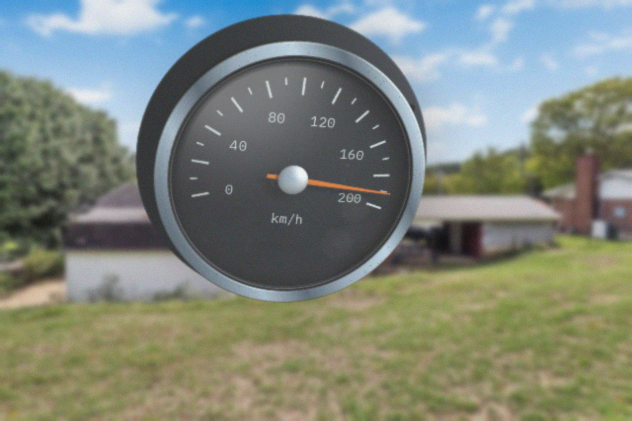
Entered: 190 (km/h)
